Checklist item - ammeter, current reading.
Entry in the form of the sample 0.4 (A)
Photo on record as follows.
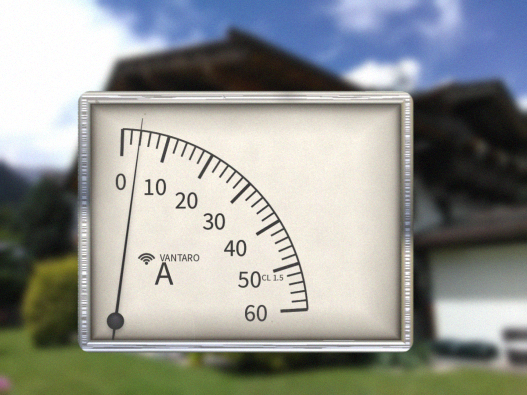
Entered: 4 (A)
